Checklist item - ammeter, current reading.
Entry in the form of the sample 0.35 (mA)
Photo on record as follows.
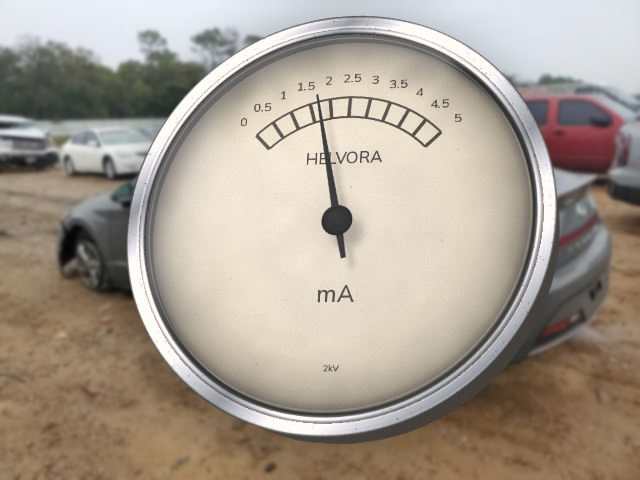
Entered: 1.75 (mA)
